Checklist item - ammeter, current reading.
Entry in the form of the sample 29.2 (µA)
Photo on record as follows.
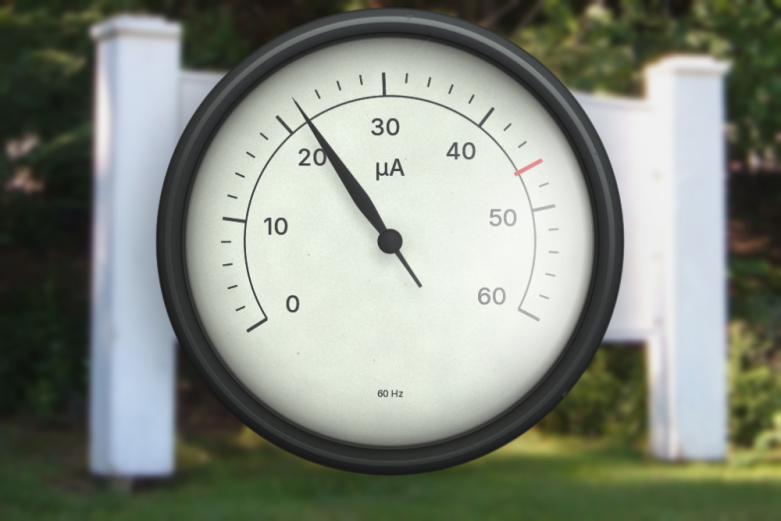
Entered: 22 (µA)
